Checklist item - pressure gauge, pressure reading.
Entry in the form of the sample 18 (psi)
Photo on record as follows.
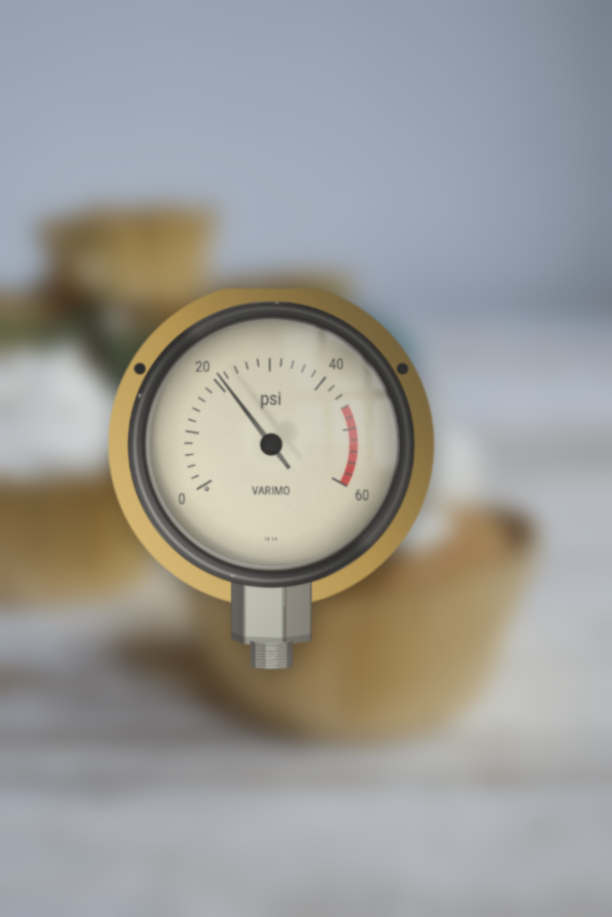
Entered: 21 (psi)
